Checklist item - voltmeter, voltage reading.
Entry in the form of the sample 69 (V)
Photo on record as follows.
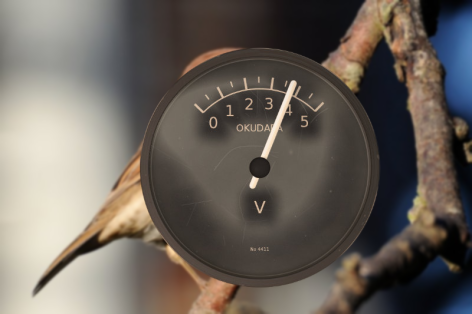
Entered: 3.75 (V)
